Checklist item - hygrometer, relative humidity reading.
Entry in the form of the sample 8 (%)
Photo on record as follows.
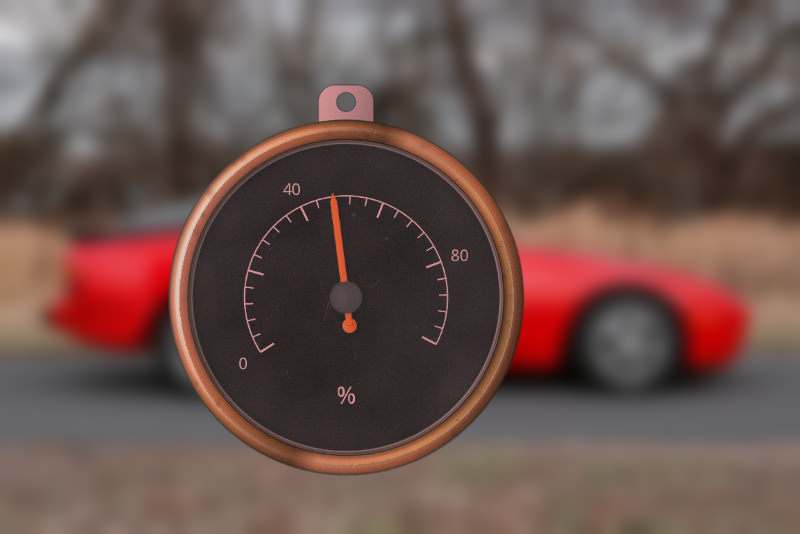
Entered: 48 (%)
